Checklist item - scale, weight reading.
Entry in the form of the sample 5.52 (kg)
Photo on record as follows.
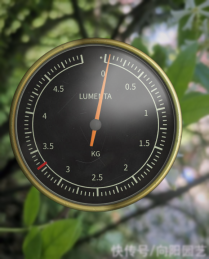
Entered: 0.05 (kg)
